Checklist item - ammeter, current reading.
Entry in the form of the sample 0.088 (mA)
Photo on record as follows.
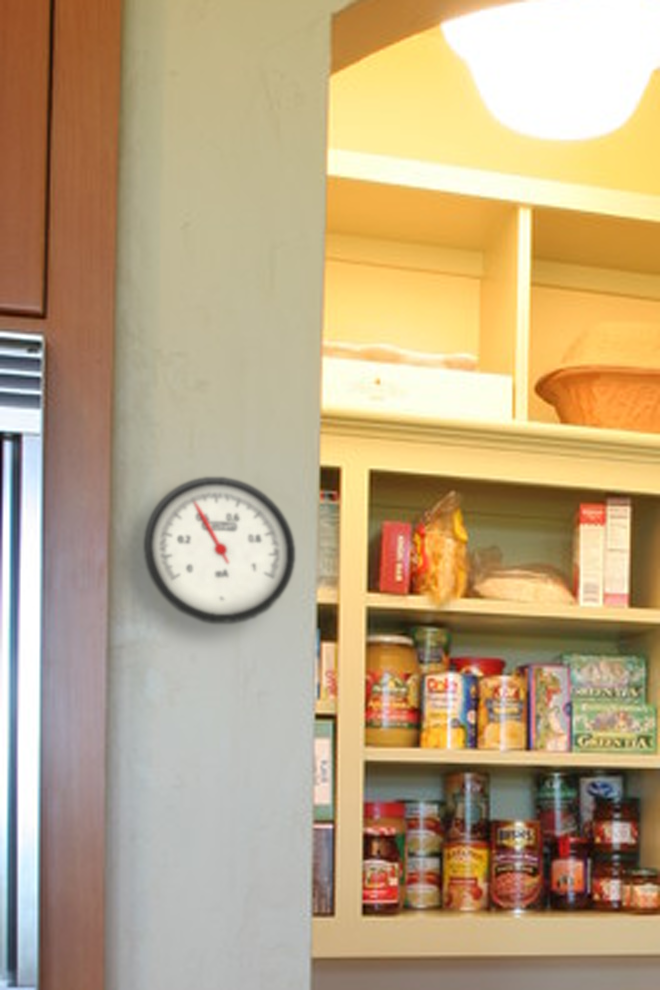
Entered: 0.4 (mA)
